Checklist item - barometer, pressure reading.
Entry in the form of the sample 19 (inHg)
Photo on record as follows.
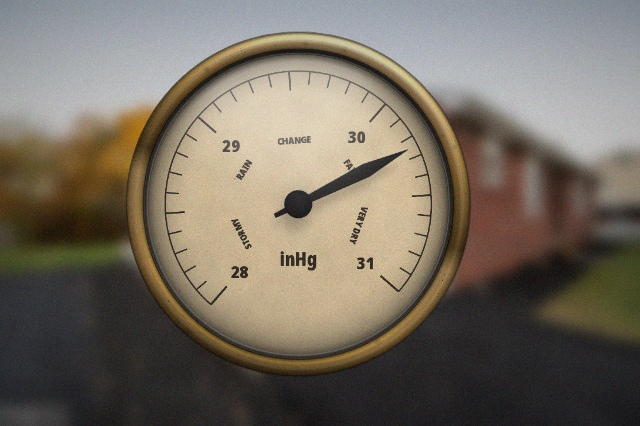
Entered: 30.25 (inHg)
